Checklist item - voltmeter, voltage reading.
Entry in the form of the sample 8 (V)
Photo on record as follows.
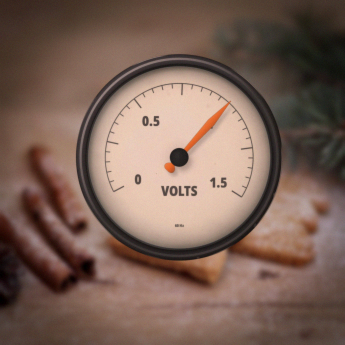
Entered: 1 (V)
